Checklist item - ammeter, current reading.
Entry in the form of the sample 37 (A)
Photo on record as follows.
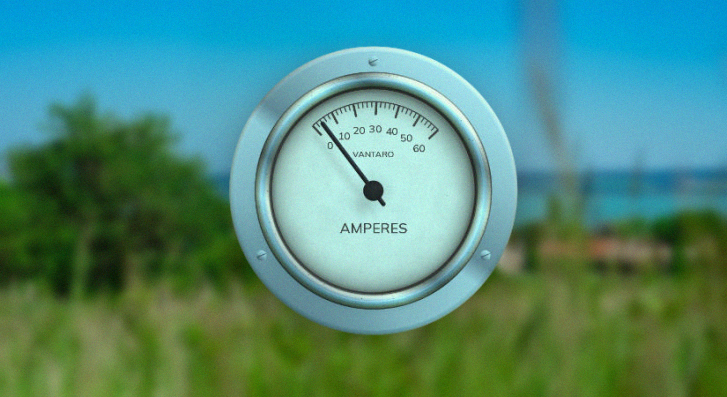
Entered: 4 (A)
